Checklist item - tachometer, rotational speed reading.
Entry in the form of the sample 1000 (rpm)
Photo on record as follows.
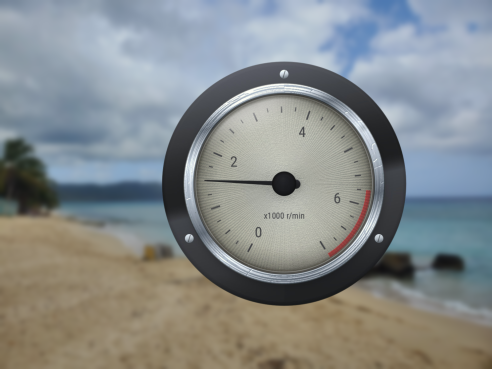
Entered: 1500 (rpm)
